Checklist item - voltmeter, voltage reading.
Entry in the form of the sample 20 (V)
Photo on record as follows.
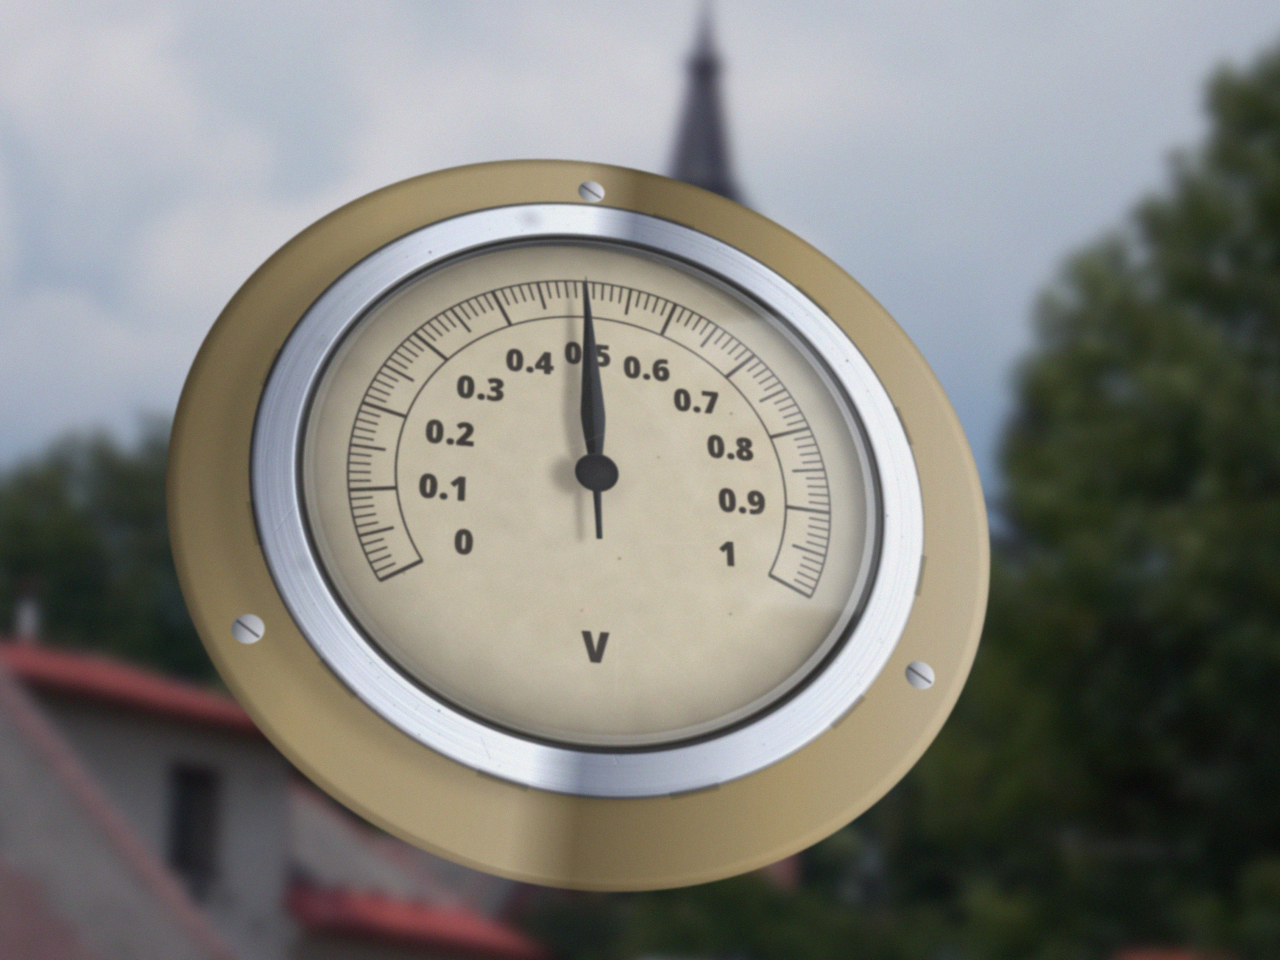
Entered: 0.5 (V)
